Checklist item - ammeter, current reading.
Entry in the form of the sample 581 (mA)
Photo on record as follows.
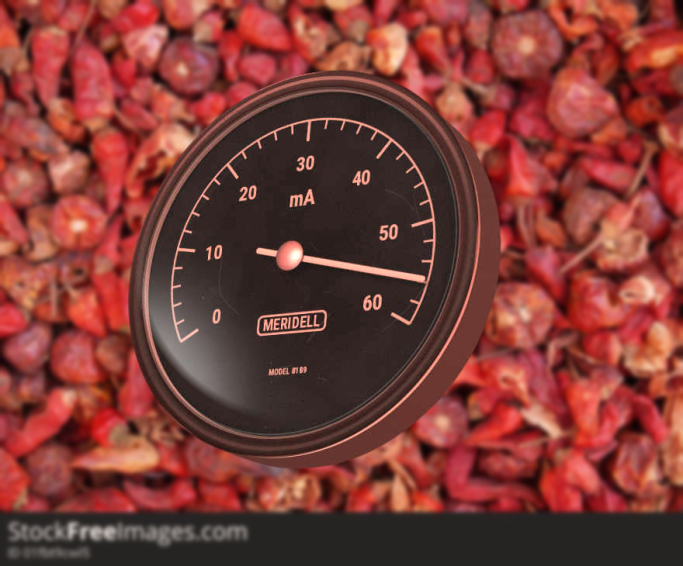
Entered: 56 (mA)
